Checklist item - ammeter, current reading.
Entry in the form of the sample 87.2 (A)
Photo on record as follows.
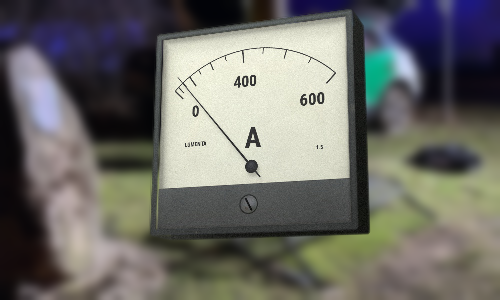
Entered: 150 (A)
